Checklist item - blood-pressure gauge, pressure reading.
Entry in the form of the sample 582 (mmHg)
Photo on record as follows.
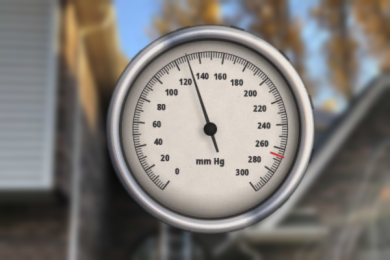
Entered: 130 (mmHg)
